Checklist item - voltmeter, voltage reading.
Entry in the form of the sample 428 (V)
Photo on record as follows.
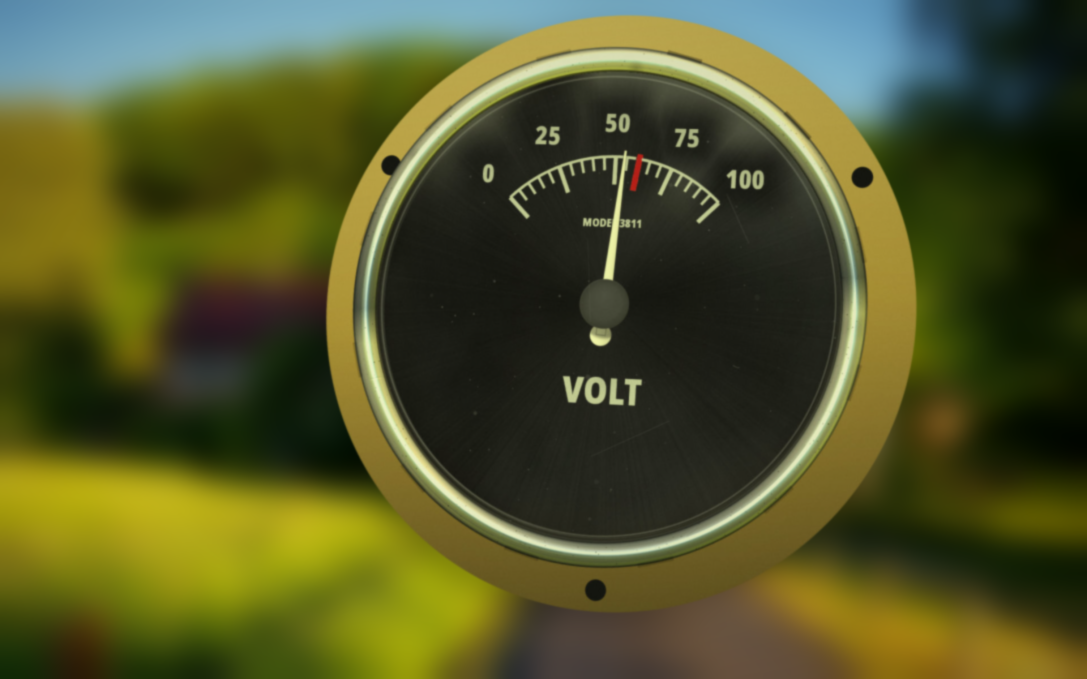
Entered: 55 (V)
